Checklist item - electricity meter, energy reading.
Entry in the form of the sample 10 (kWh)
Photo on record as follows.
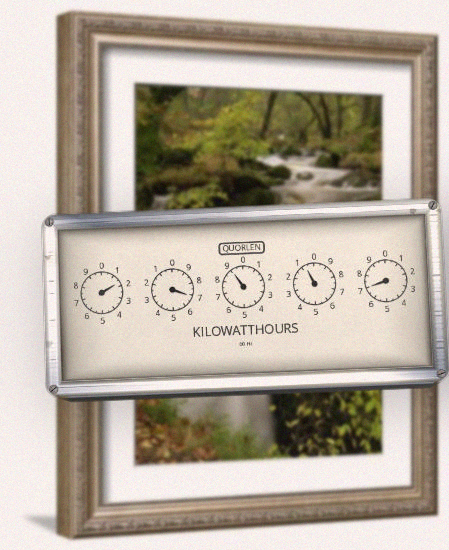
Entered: 16907 (kWh)
